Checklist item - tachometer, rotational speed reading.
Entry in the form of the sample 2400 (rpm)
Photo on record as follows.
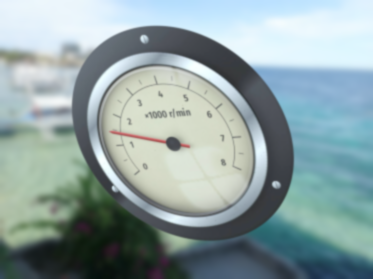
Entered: 1500 (rpm)
